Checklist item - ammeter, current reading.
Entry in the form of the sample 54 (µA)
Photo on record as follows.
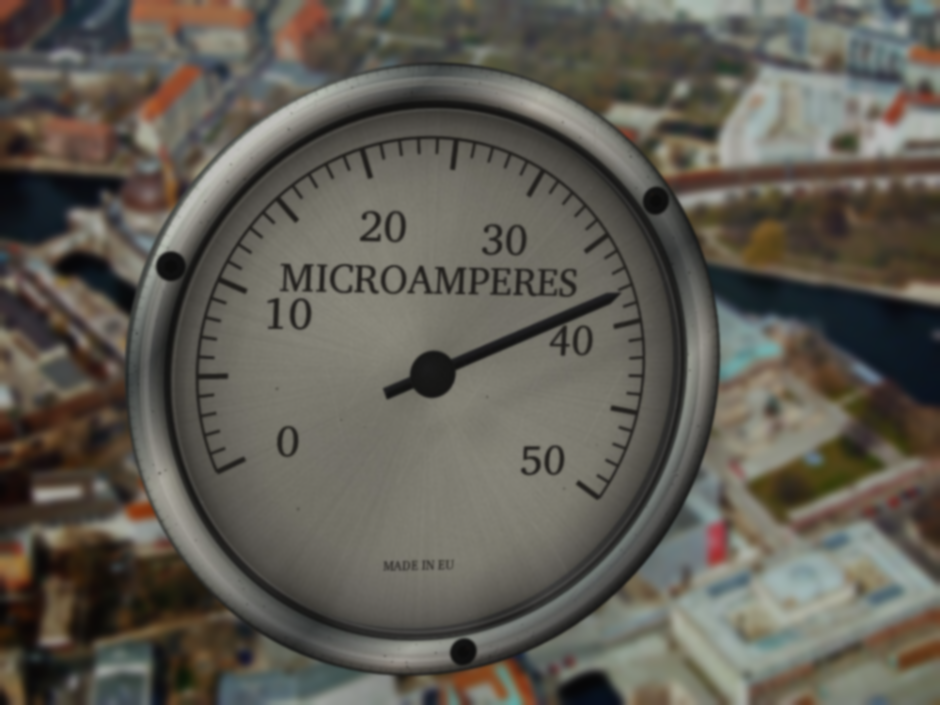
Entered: 38 (µA)
